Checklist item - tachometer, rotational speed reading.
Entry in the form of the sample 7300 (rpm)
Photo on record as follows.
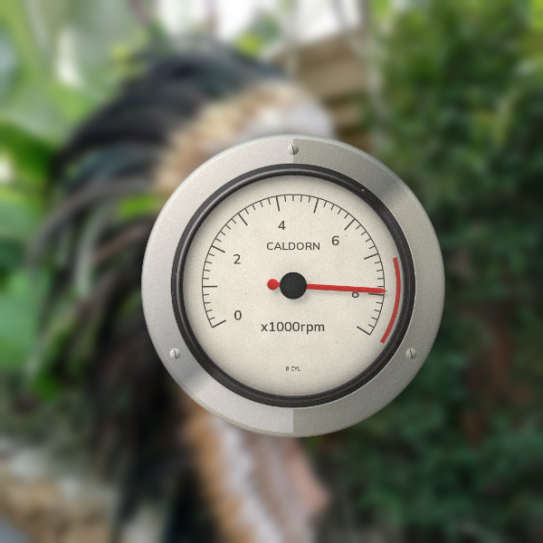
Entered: 7900 (rpm)
